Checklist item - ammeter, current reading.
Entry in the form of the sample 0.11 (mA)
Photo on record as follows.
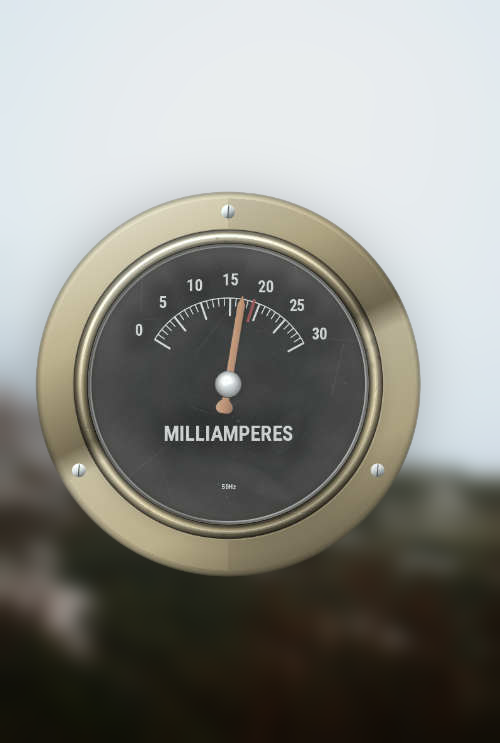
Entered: 17 (mA)
